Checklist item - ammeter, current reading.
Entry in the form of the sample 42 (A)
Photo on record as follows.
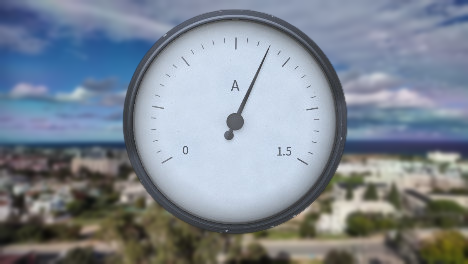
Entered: 0.9 (A)
